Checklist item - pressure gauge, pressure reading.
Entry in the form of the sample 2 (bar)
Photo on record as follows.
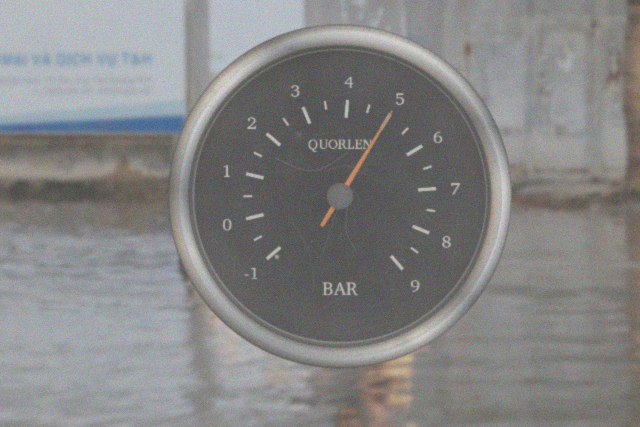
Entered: 5 (bar)
